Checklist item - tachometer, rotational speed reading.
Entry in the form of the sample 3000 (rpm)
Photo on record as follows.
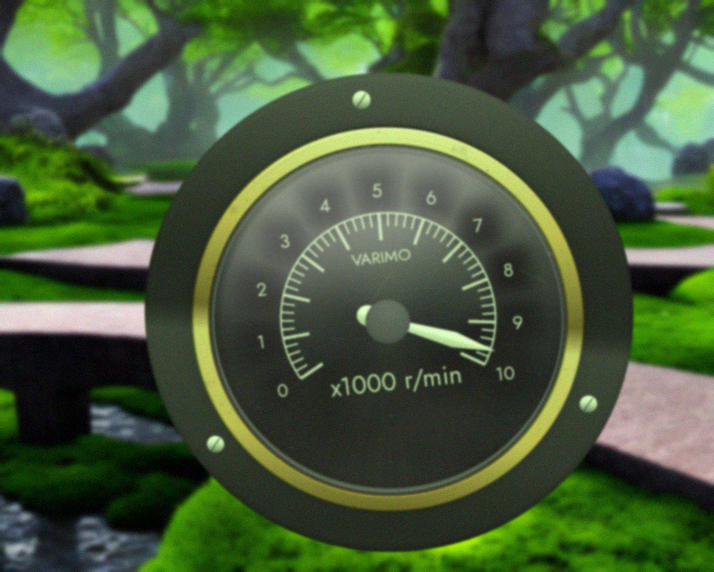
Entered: 9600 (rpm)
